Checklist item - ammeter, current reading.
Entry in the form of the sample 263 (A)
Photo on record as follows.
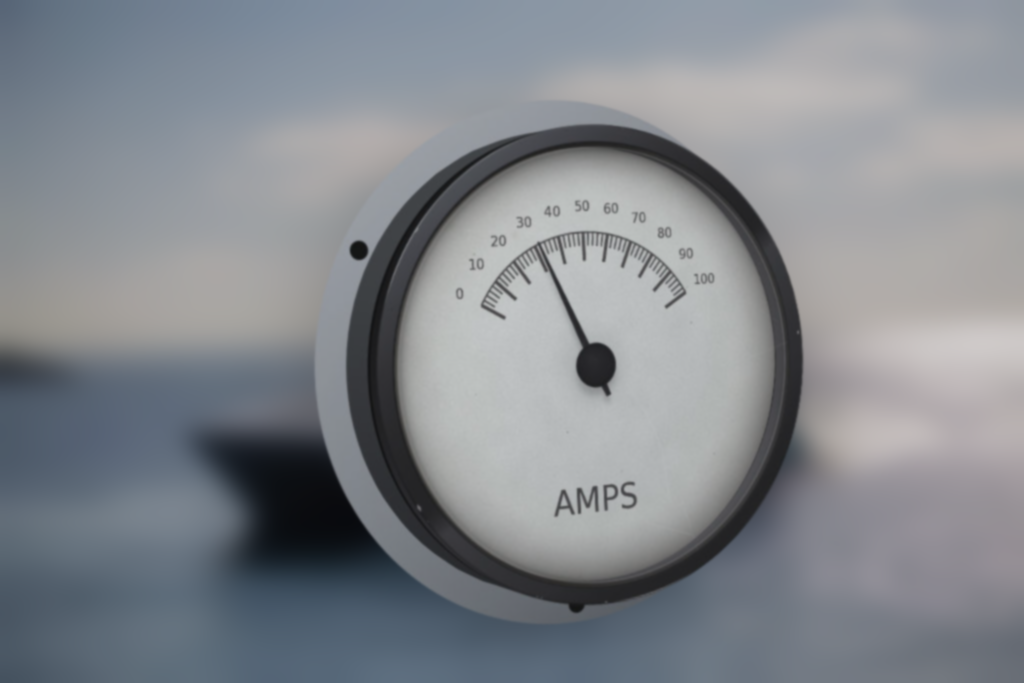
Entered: 30 (A)
